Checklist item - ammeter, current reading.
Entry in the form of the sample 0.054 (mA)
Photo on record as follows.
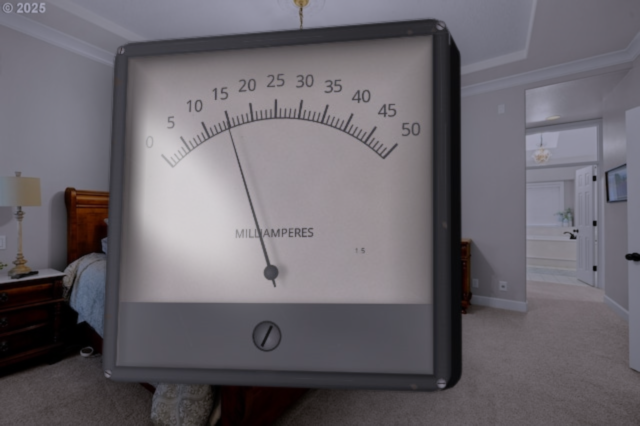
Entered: 15 (mA)
